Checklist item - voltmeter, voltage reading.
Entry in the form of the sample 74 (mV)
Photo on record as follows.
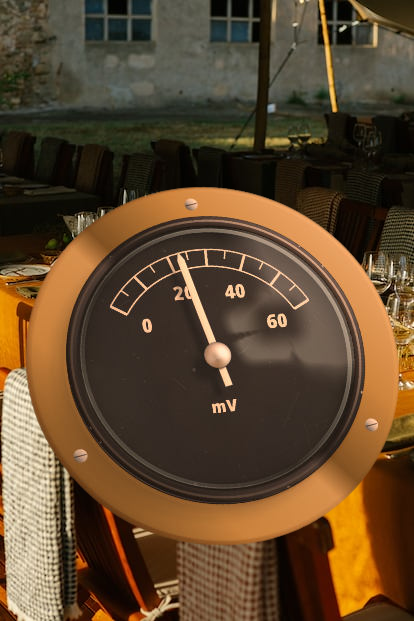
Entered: 22.5 (mV)
